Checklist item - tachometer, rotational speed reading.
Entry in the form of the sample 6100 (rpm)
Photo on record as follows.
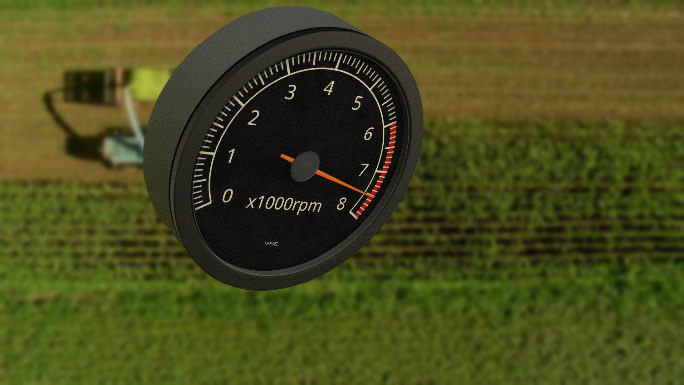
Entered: 7500 (rpm)
